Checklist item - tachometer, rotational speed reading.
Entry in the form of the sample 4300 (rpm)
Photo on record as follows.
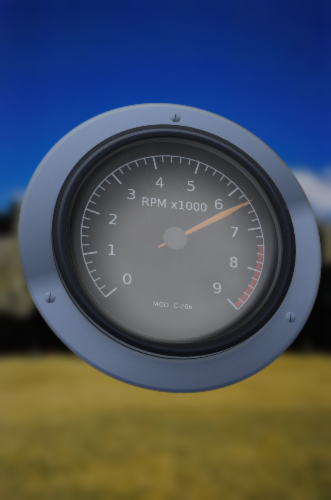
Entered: 6400 (rpm)
